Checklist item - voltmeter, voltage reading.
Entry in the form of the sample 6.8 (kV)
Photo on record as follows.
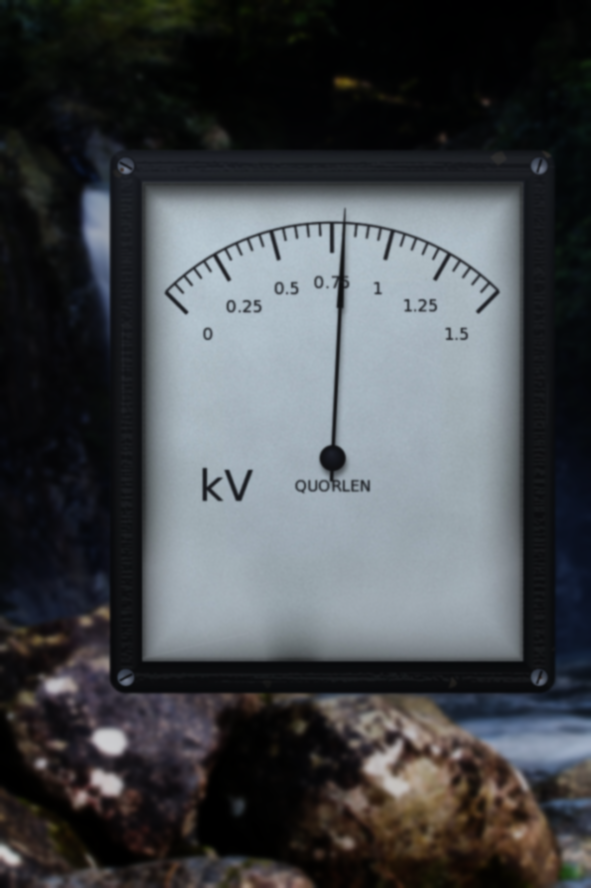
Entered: 0.8 (kV)
